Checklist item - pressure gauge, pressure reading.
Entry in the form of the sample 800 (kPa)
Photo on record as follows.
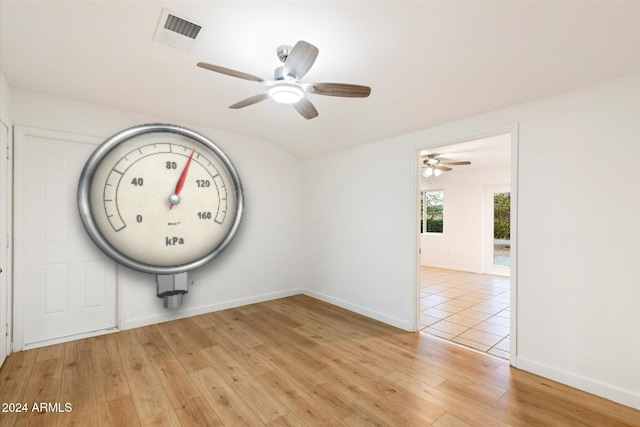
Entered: 95 (kPa)
